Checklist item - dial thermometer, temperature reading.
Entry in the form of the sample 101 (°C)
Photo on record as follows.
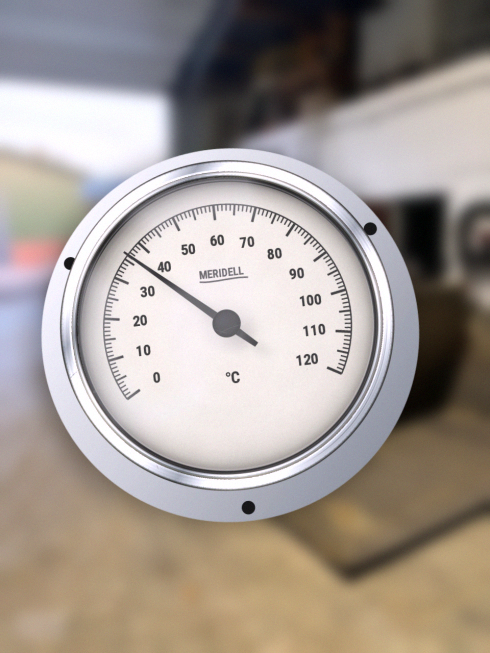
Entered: 36 (°C)
